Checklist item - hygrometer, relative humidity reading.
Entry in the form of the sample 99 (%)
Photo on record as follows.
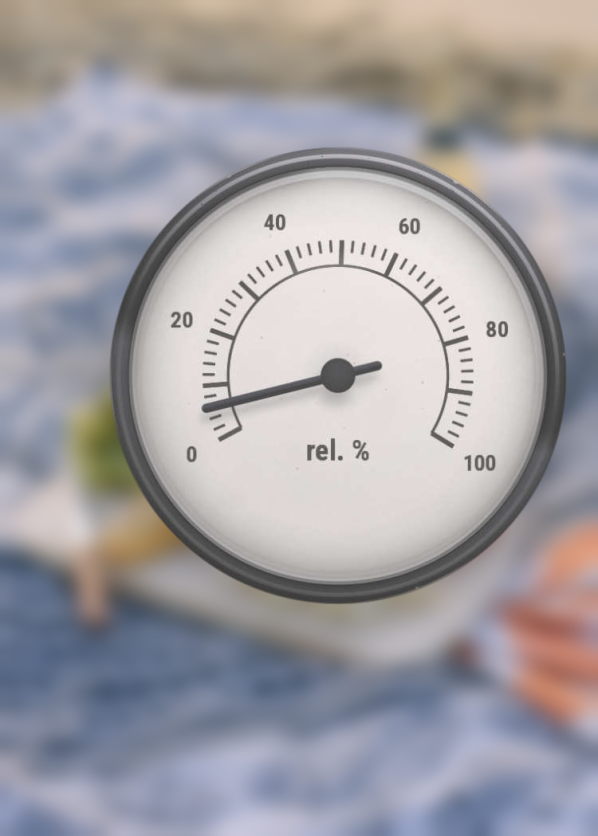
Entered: 6 (%)
